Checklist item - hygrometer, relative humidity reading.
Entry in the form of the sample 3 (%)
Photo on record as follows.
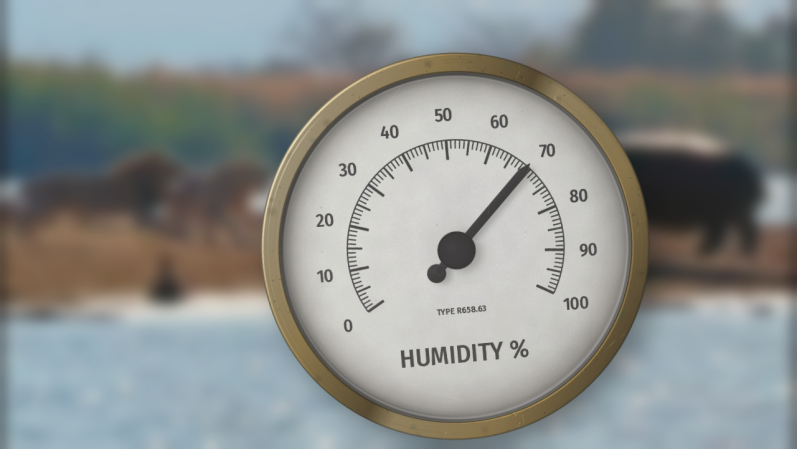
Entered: 69 (%)
